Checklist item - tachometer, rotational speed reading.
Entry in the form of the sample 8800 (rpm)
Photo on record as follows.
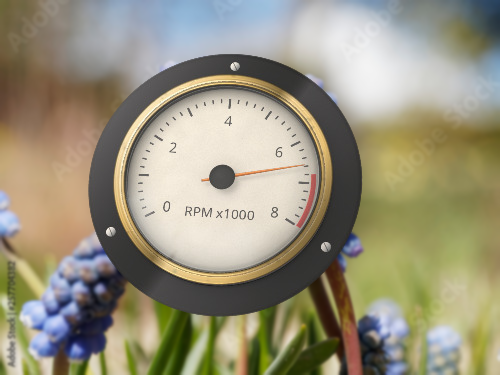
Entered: 6600 (rpm)
